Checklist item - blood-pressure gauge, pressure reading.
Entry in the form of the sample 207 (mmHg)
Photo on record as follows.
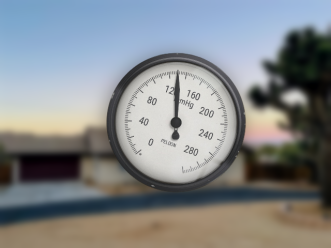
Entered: 130 (mmHg)
